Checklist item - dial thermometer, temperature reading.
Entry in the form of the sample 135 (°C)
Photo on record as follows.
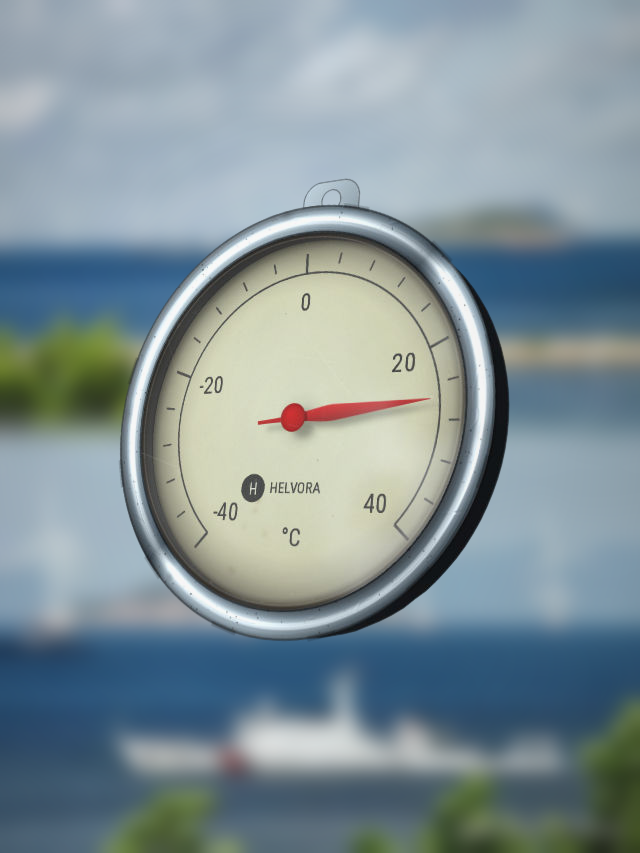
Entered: 26 (°C)
